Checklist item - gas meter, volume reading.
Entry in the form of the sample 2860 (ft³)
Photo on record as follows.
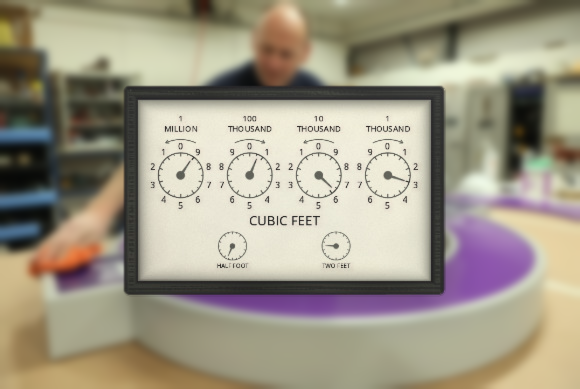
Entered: 906300 (ft³)
